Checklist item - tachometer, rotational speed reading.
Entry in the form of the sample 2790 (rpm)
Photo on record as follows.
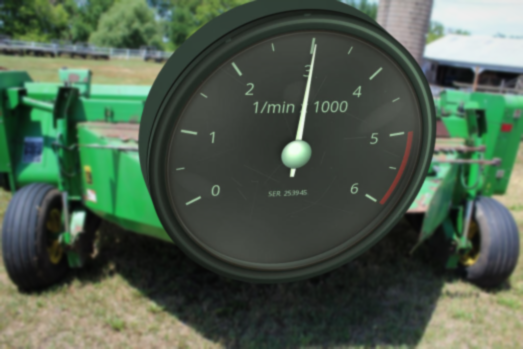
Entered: 3000 (rpm)
